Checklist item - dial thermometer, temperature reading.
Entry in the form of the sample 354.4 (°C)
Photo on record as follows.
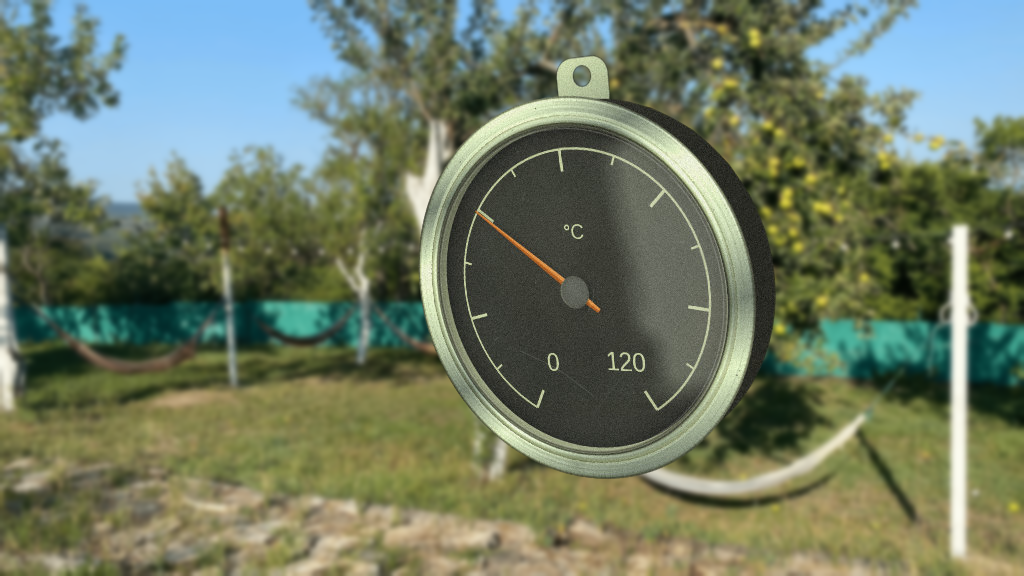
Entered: 40 (°C)
